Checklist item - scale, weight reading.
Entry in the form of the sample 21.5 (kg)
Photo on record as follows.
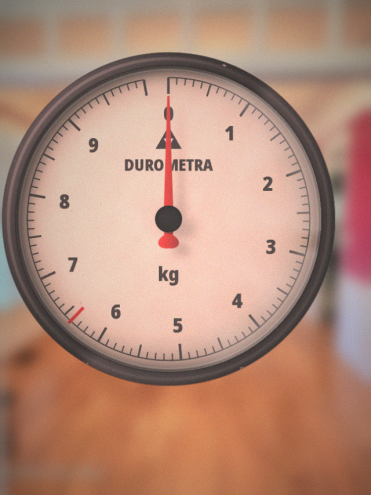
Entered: 0 (kg)
